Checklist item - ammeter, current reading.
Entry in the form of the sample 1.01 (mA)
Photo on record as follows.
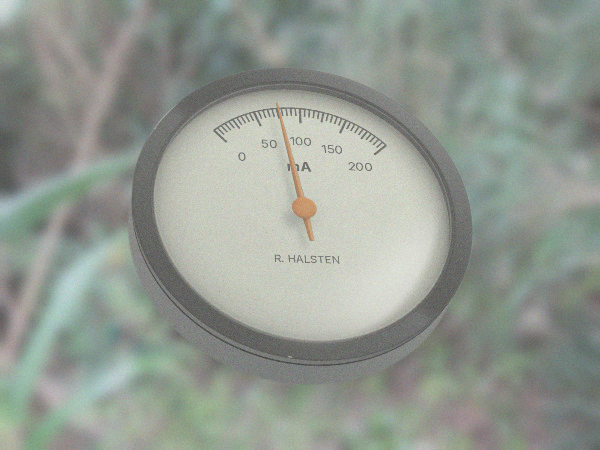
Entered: 75 (mA)
